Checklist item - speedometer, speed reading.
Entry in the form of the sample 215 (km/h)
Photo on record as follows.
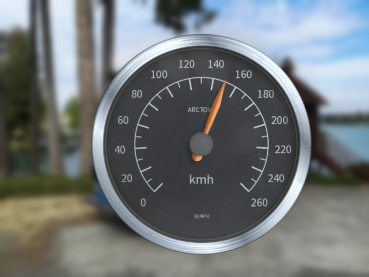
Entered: 150 (km/h)
